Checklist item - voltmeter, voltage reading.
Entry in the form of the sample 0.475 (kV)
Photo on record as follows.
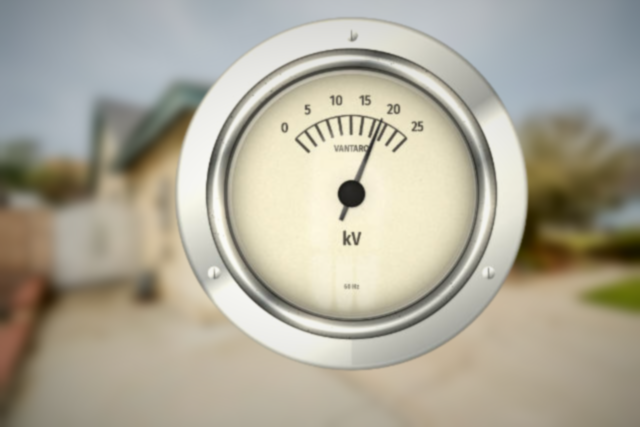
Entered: 18.75 (kV)
